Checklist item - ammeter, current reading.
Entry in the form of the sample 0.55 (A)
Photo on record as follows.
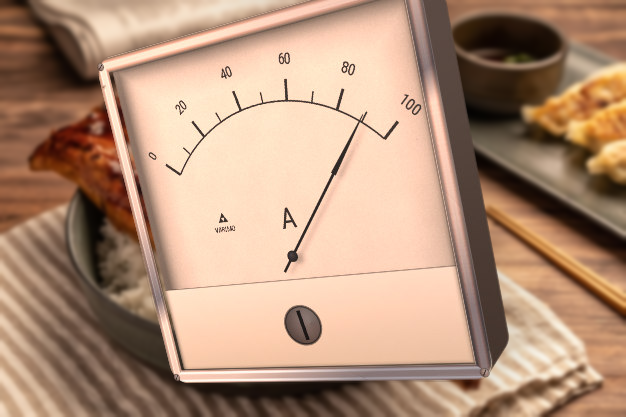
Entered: 90 (A)
